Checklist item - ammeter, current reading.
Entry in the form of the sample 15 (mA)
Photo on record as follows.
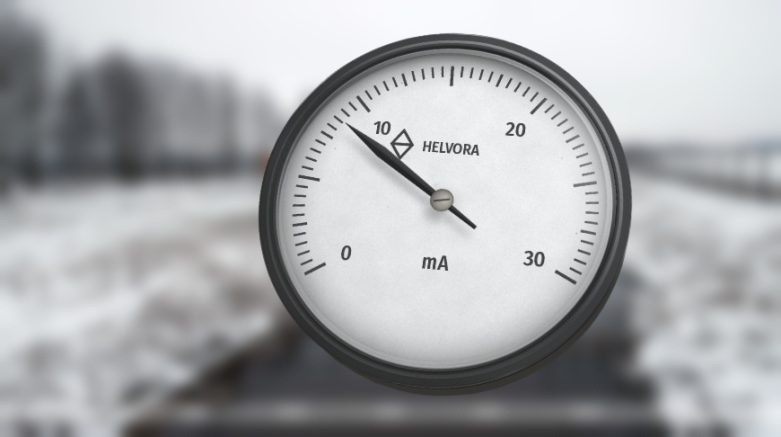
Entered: 8.5 (mA)
